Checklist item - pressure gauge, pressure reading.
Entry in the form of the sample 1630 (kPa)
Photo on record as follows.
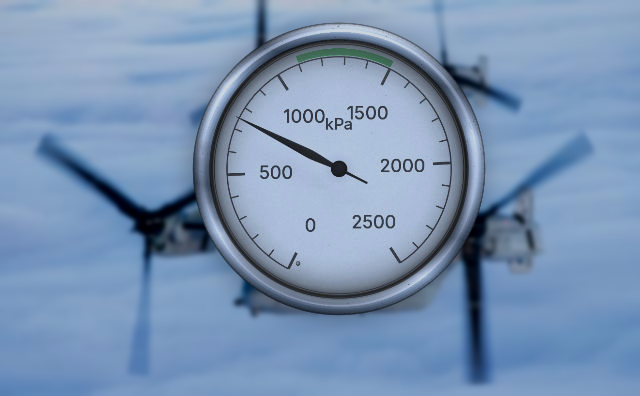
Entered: 750 (kPa)
